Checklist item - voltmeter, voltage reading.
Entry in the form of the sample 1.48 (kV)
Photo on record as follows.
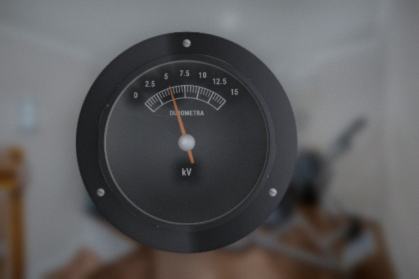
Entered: 5 (kV)
